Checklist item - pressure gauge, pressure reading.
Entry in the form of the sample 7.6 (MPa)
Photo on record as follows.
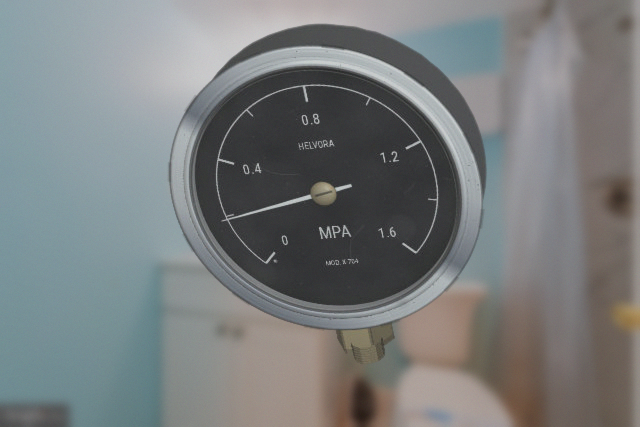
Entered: 0.2 (MPa)
